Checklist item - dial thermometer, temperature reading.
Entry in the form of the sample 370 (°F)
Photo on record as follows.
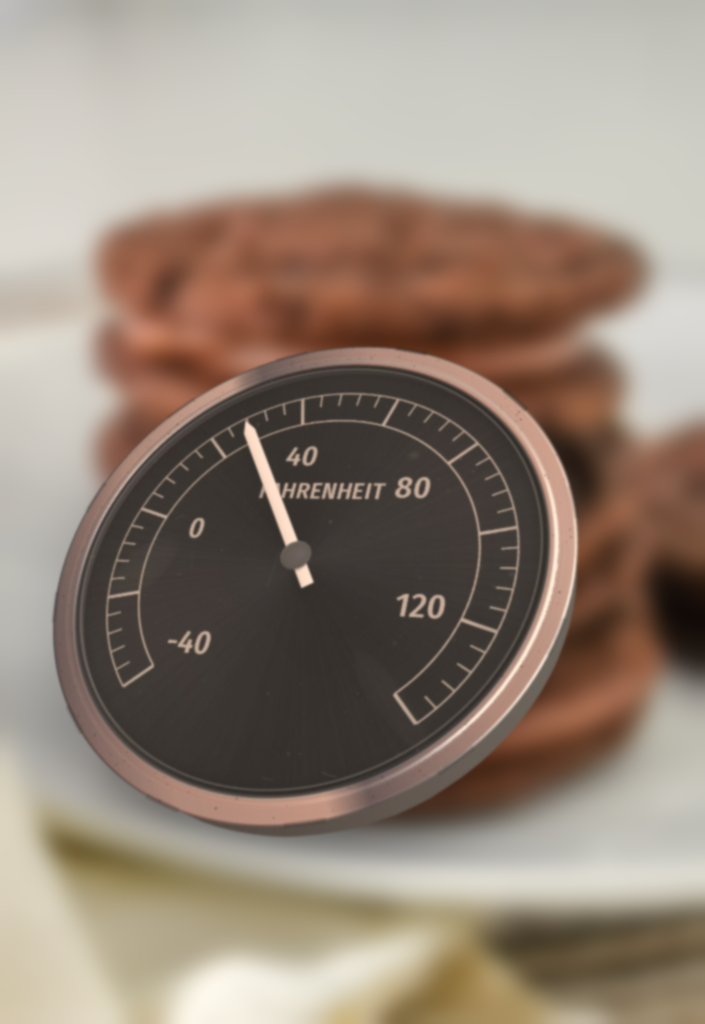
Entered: 28 (°F)
